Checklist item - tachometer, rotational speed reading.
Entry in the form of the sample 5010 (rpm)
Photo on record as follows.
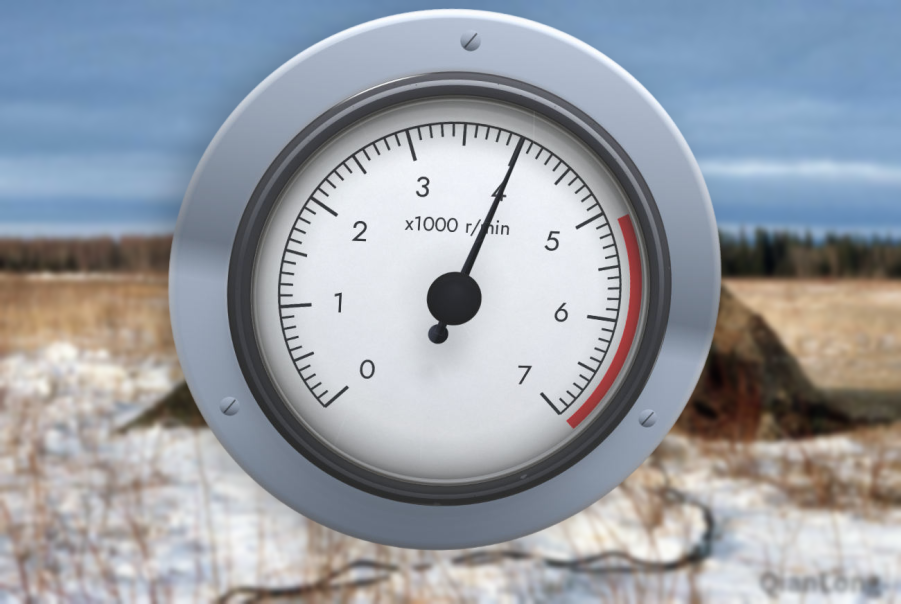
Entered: 4000 (rpm)
